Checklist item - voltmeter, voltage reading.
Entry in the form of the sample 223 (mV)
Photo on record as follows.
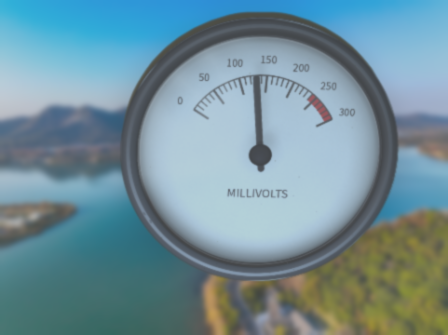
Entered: 130 (mV)
